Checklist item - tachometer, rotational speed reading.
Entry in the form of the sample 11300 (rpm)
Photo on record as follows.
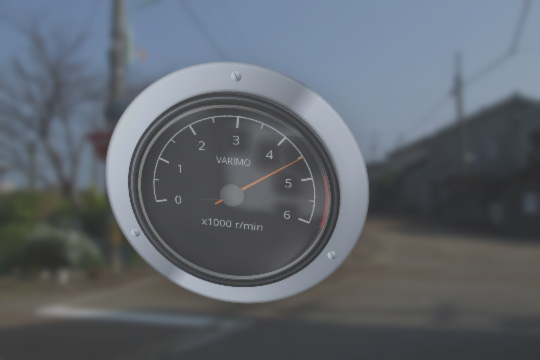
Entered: 4500 (rpm)
